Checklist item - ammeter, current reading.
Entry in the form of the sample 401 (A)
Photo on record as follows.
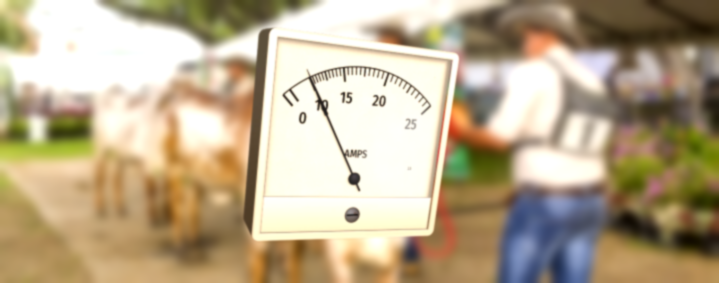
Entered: 10 (A)
